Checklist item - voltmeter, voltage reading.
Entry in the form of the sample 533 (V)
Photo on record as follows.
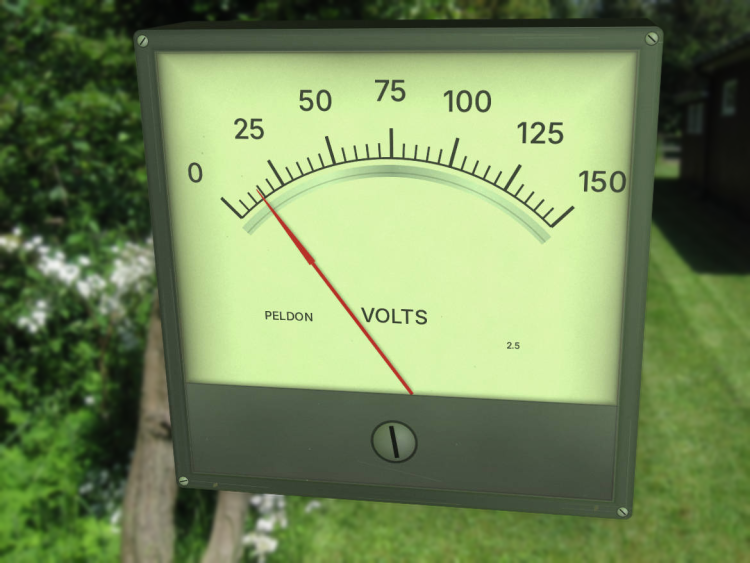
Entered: 15 (V)
